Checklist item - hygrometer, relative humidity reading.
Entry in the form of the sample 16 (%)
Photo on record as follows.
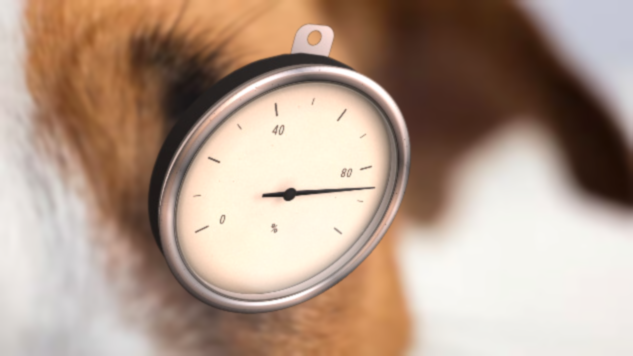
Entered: 85 (%)
